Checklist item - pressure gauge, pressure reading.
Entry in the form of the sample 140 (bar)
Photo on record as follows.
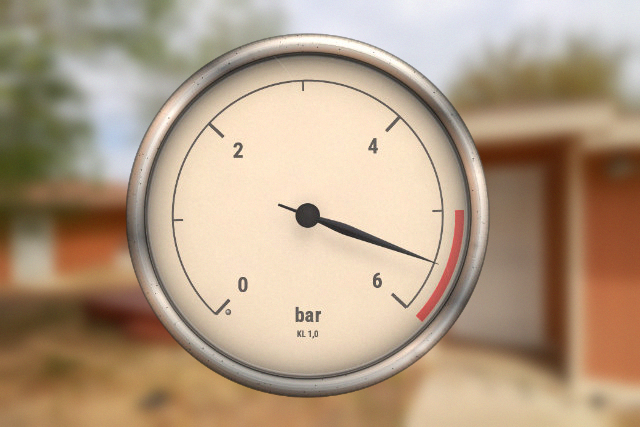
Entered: 5.5 (bar)
